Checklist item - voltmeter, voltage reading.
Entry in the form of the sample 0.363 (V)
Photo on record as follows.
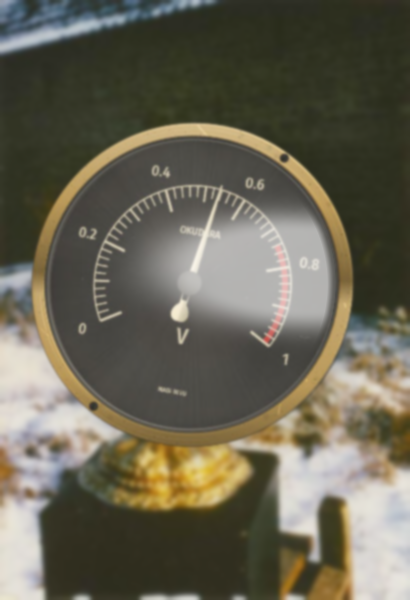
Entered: 0.54 (V)
